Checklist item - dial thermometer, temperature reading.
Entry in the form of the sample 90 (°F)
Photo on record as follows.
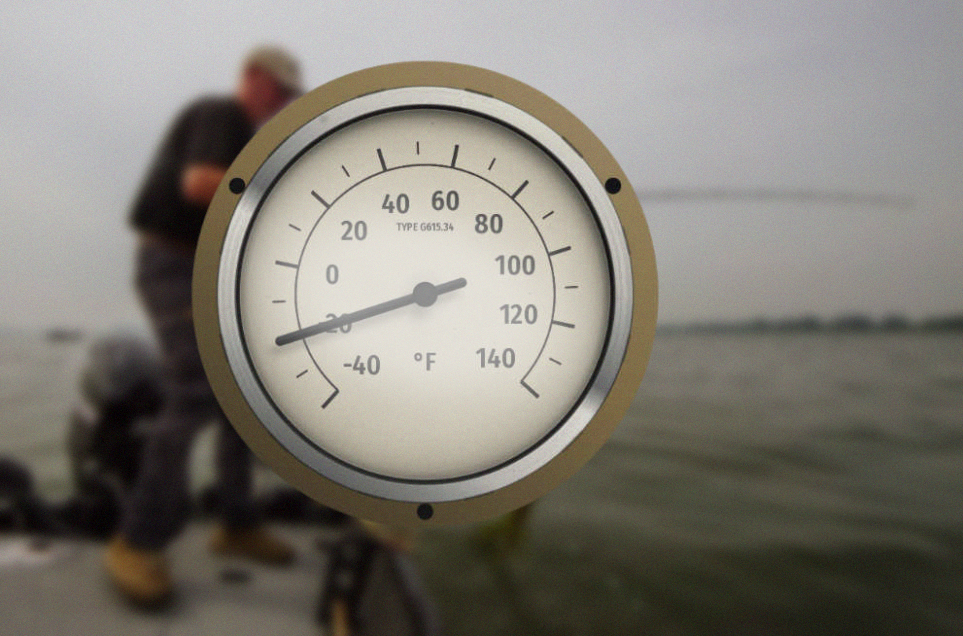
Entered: -20 (°F)
